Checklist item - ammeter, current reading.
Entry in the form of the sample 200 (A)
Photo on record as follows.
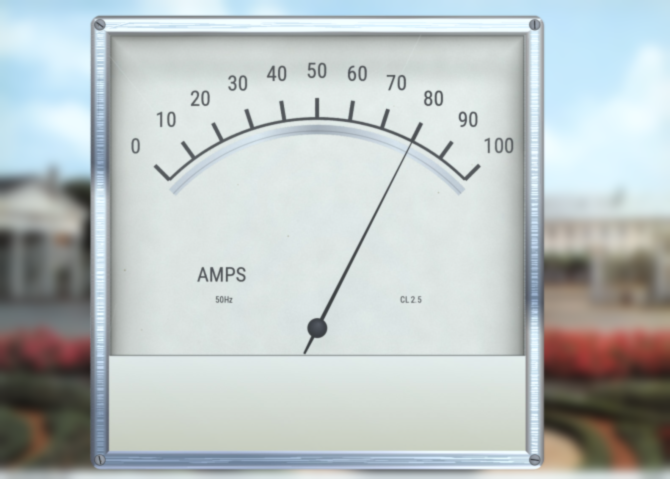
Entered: 80 (A)
